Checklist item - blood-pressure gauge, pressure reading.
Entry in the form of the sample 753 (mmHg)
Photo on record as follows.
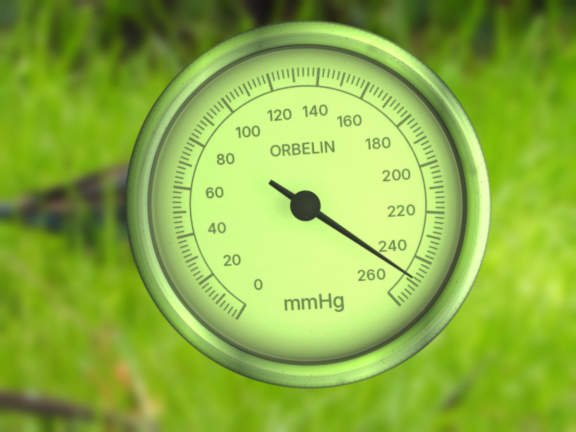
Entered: 248 (mmHg)
